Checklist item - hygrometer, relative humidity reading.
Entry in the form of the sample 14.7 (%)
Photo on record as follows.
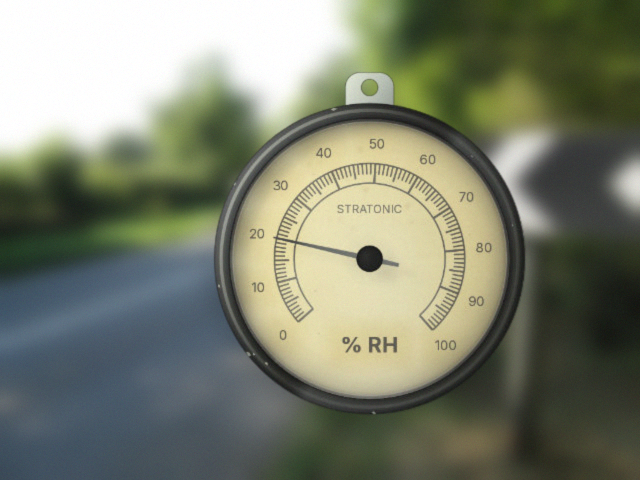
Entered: 20 (%)
